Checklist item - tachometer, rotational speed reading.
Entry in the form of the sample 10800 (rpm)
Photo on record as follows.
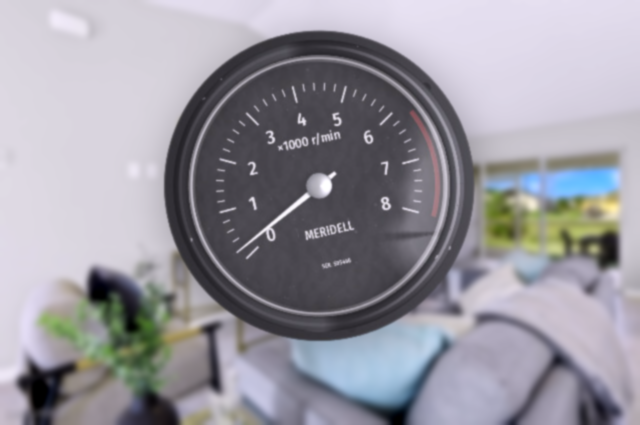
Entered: 200 (rpm)
